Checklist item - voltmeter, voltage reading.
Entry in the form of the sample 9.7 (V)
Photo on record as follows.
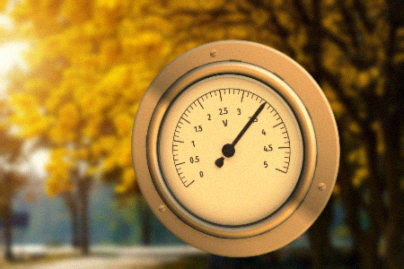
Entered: 3.5 (V)
